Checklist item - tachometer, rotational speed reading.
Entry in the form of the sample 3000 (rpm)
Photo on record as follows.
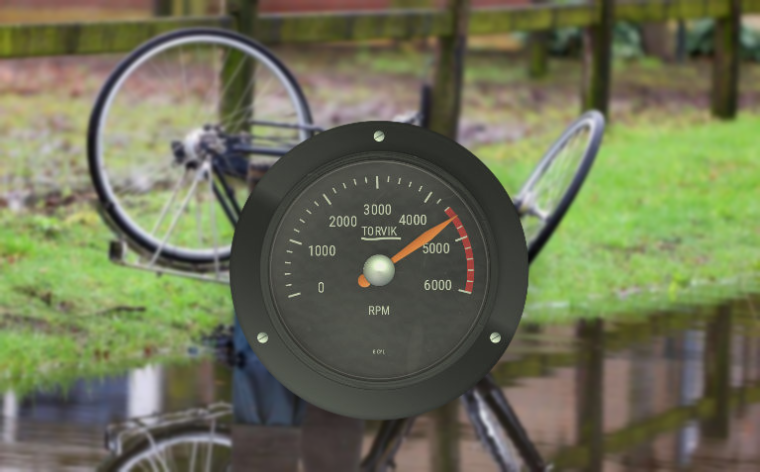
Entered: 4600 (rpm)
